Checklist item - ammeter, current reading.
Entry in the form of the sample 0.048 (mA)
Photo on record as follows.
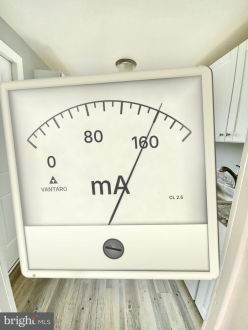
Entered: 160 (mA)
